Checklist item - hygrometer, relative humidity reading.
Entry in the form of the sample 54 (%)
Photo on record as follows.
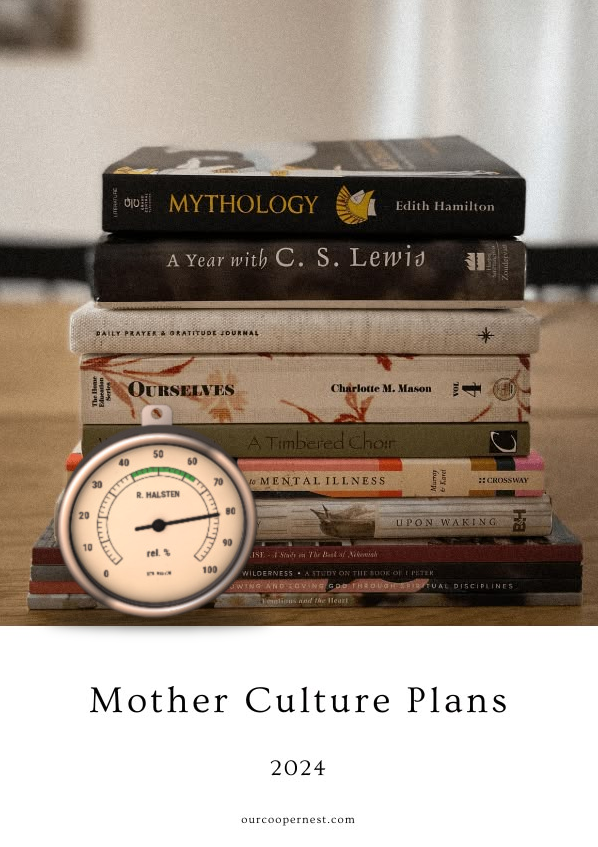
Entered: 80 (%)
